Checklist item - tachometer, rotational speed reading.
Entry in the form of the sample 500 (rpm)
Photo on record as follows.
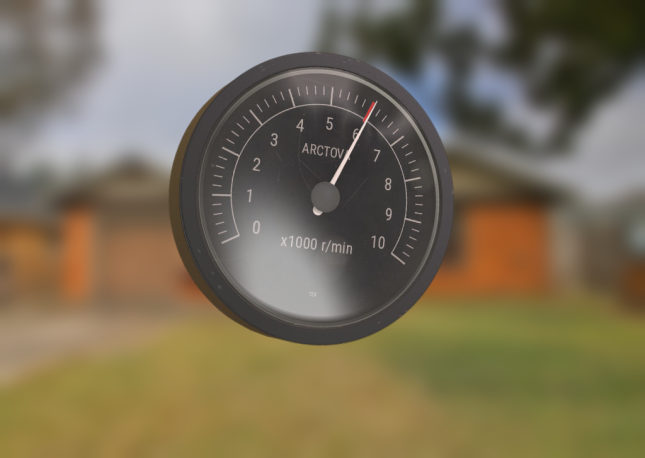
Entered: 6000 (rpm)
